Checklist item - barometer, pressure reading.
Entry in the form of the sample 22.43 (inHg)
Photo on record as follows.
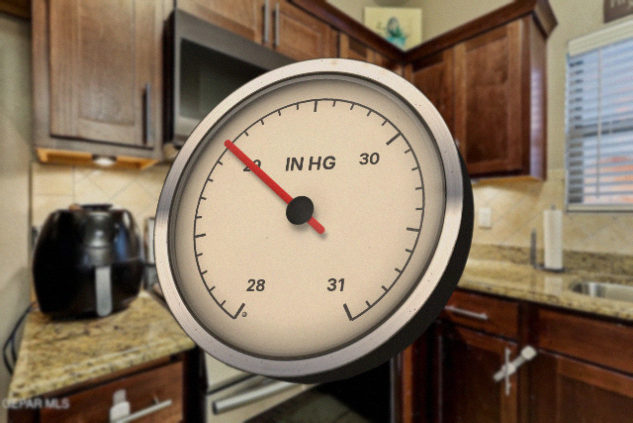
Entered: 29 (inHg)
